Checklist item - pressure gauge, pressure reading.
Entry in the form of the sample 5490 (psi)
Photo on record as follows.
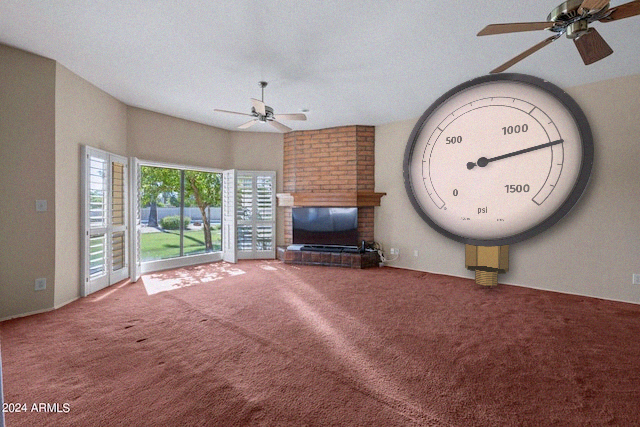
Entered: 1200 (psi)
